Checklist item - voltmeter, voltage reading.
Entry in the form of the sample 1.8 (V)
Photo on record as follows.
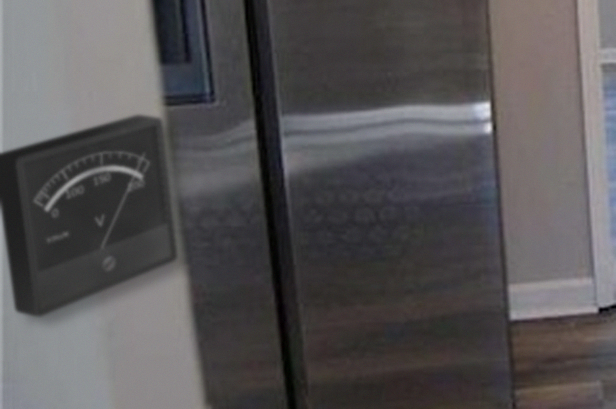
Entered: 190 (V)
